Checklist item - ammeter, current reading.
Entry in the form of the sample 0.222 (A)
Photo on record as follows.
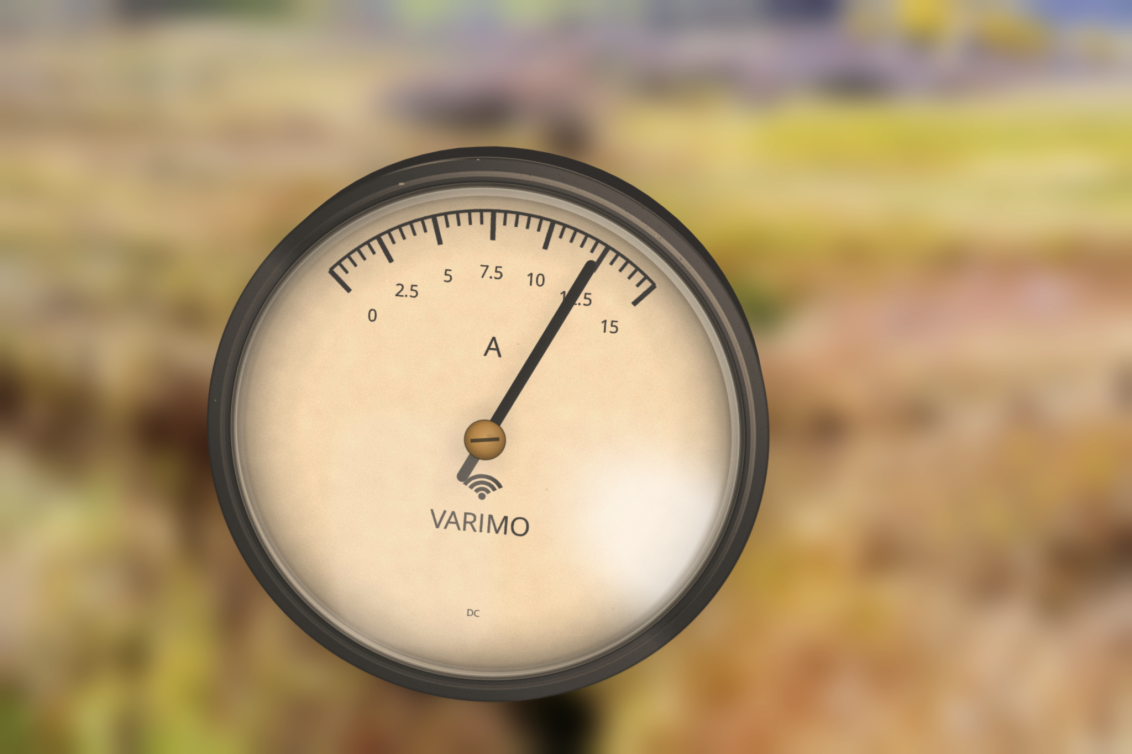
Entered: 12.25 (A)
